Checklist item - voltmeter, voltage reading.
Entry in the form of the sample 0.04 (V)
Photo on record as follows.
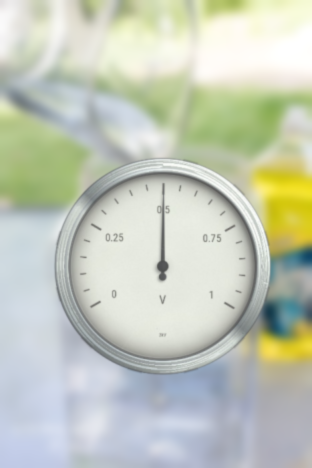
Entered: 0.5 (V)
